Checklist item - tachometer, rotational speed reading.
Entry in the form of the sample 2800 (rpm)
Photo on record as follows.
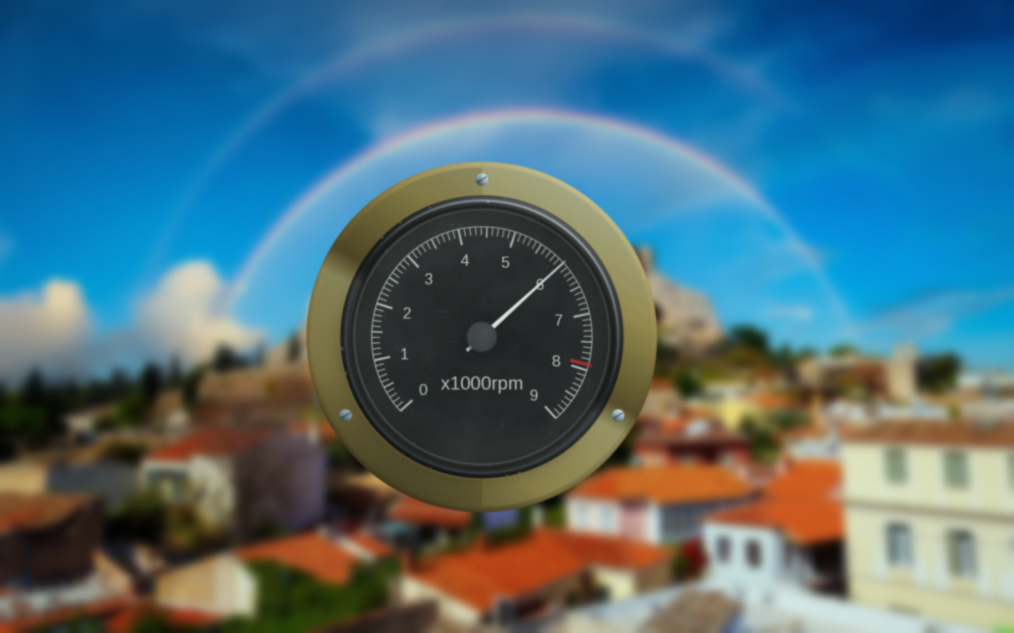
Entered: 6000 (rpm)
